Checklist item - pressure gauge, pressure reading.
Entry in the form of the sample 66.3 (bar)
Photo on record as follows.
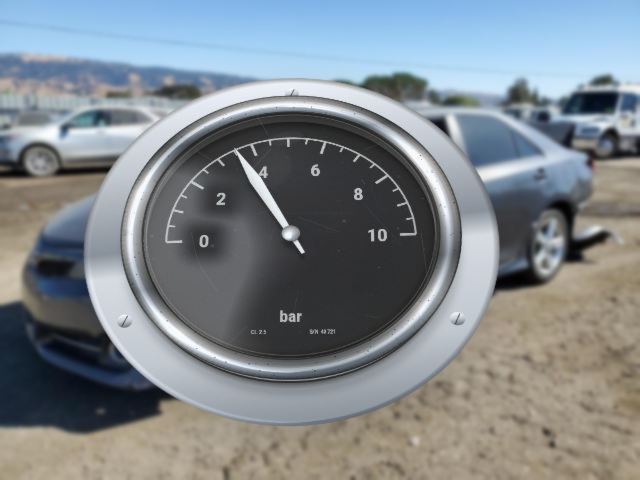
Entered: 3.5 (bar)
